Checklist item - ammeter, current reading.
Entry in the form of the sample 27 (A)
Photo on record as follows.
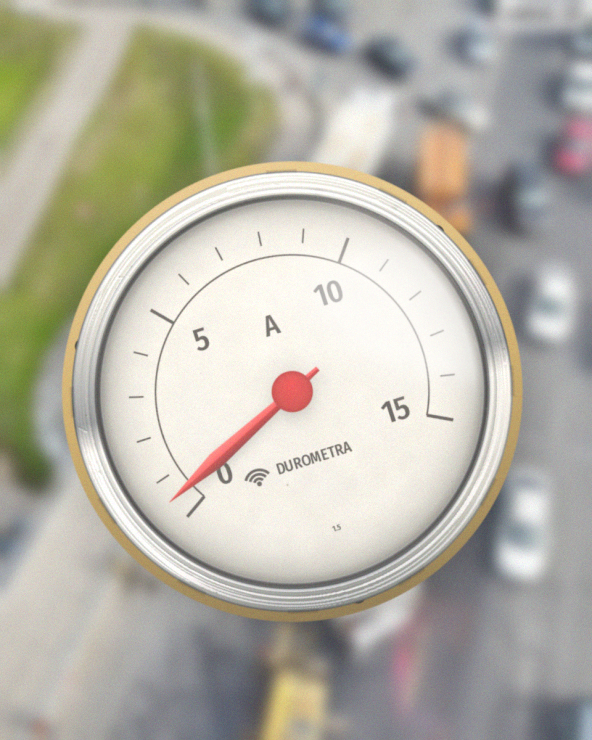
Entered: 0.5 (A)
